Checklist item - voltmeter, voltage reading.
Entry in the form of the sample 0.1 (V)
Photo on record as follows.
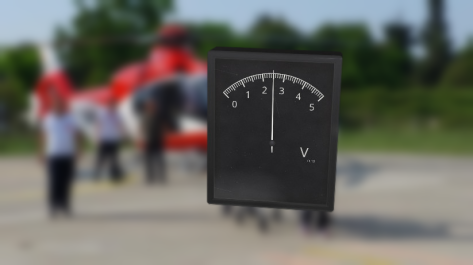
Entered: 2.5 (V)
